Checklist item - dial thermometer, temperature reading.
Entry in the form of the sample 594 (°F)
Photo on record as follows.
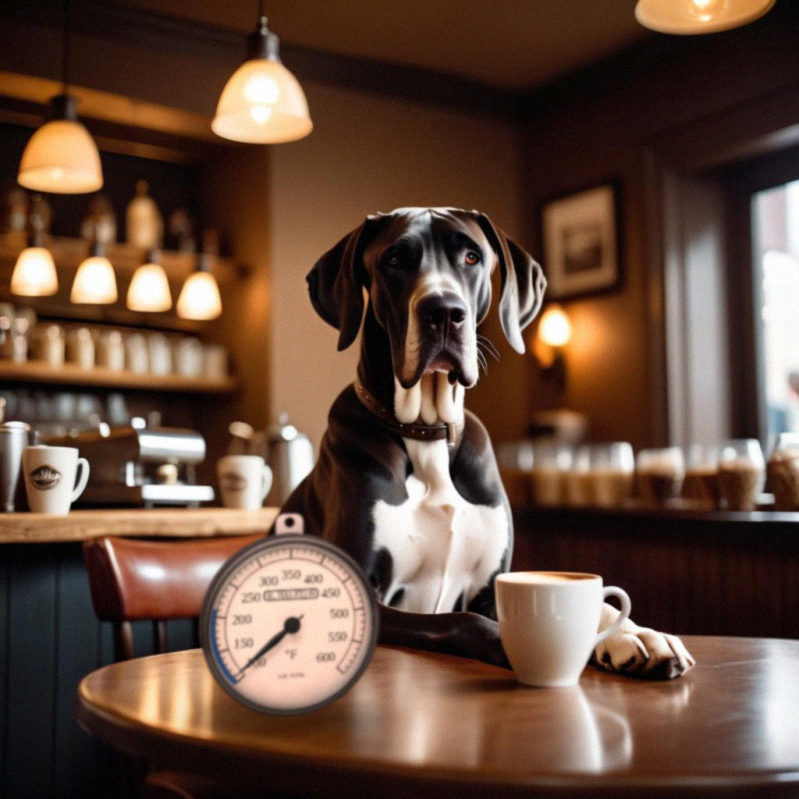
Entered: 110 (°F)
